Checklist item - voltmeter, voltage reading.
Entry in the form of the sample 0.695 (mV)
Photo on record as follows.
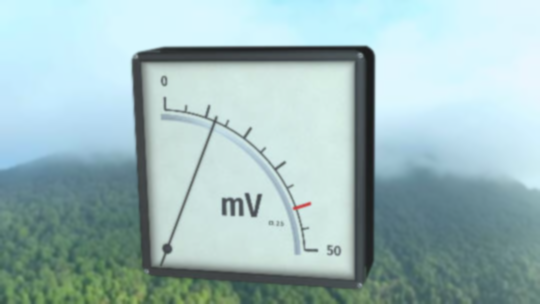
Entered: 12.5 (mV)
